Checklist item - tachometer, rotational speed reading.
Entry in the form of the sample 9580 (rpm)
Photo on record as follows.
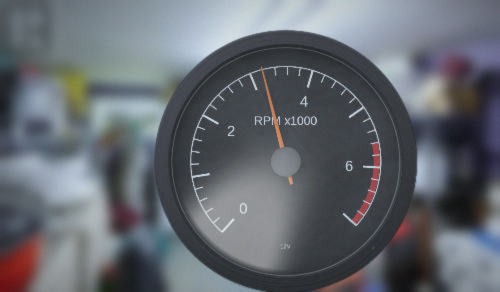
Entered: 3200 (rpm)
